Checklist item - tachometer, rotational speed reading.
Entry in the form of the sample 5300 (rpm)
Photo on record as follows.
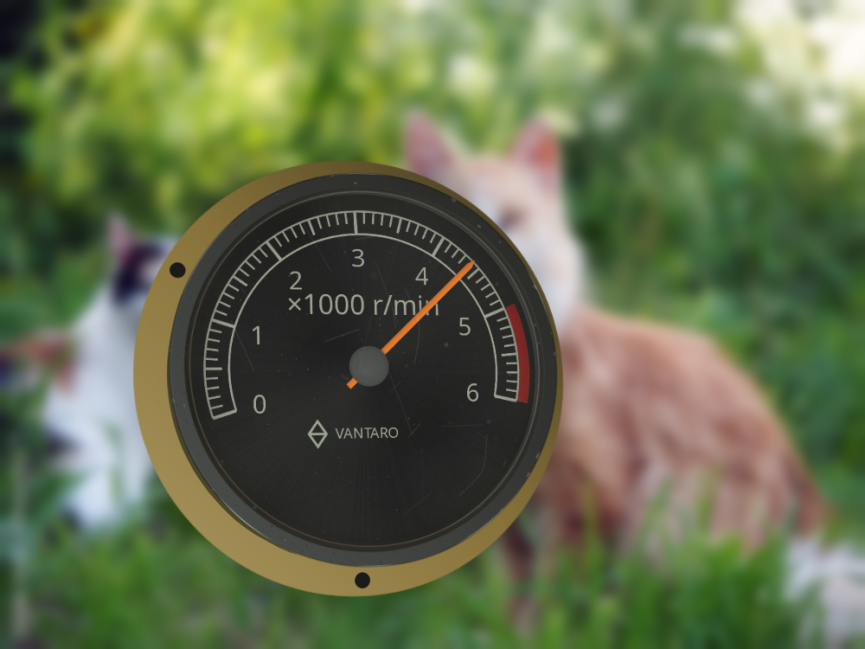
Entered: 4400 (rpm)
